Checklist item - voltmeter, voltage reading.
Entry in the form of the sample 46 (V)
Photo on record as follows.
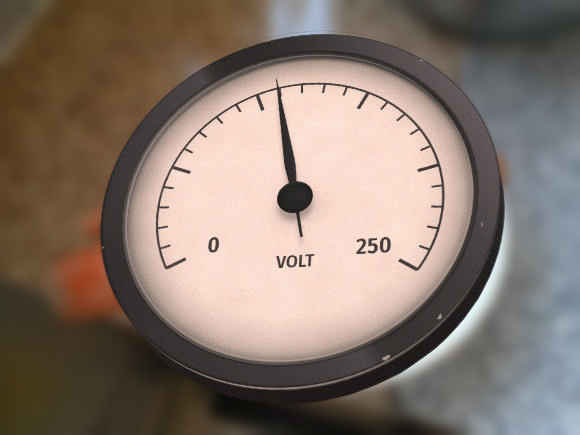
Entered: 110 (V)
